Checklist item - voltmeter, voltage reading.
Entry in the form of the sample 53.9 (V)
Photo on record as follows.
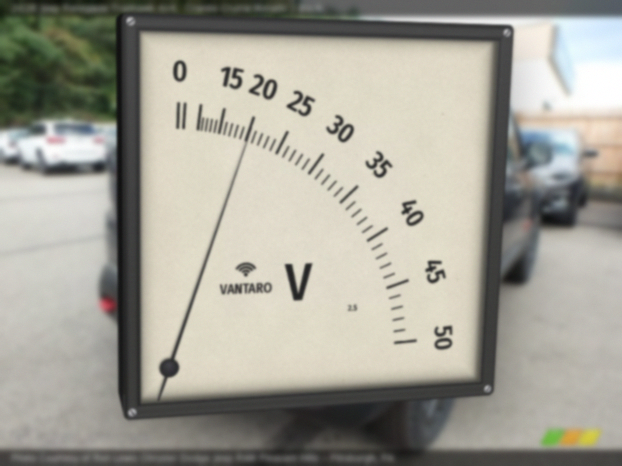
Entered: 20 (V)
